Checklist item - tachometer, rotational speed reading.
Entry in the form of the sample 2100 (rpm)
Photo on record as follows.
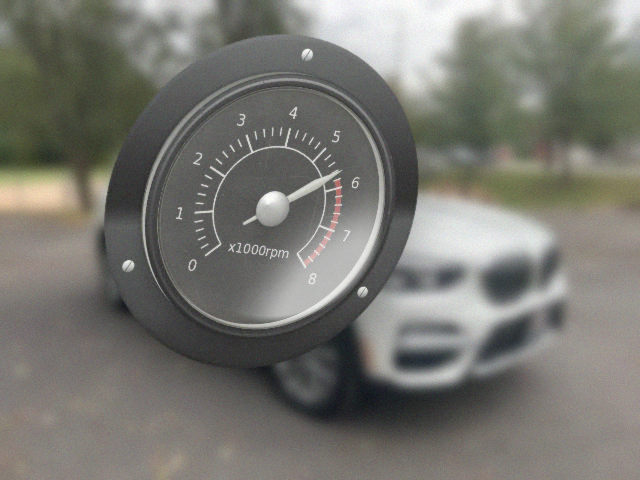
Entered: 5600 (rpm)
